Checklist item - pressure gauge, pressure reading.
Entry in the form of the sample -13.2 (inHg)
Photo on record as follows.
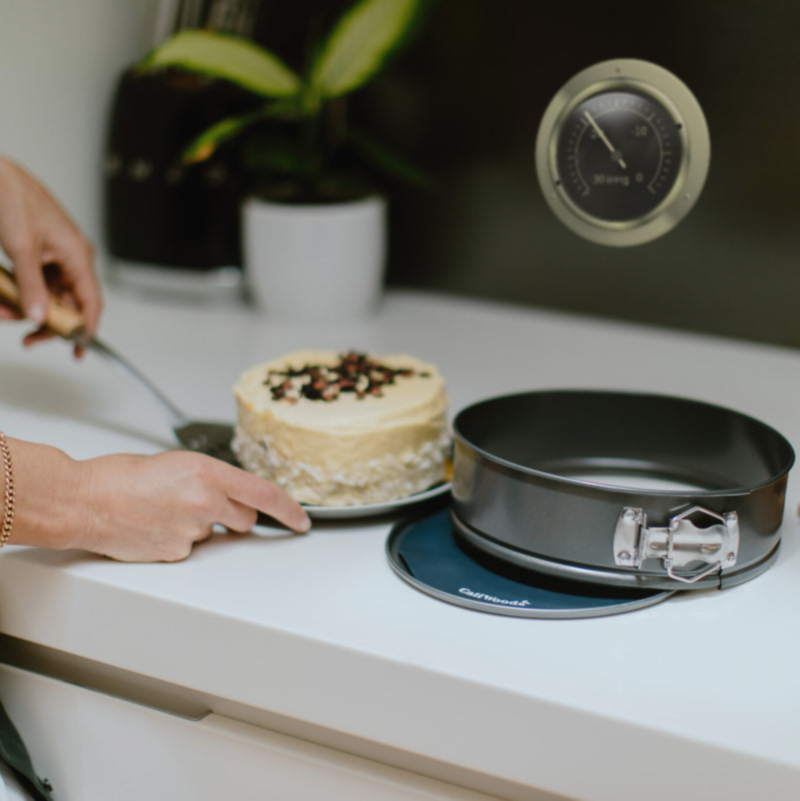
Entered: -19 (inHg)
